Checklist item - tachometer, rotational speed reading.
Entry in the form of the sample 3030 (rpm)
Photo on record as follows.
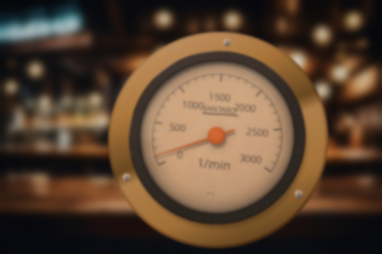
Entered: 100 (rpm)
